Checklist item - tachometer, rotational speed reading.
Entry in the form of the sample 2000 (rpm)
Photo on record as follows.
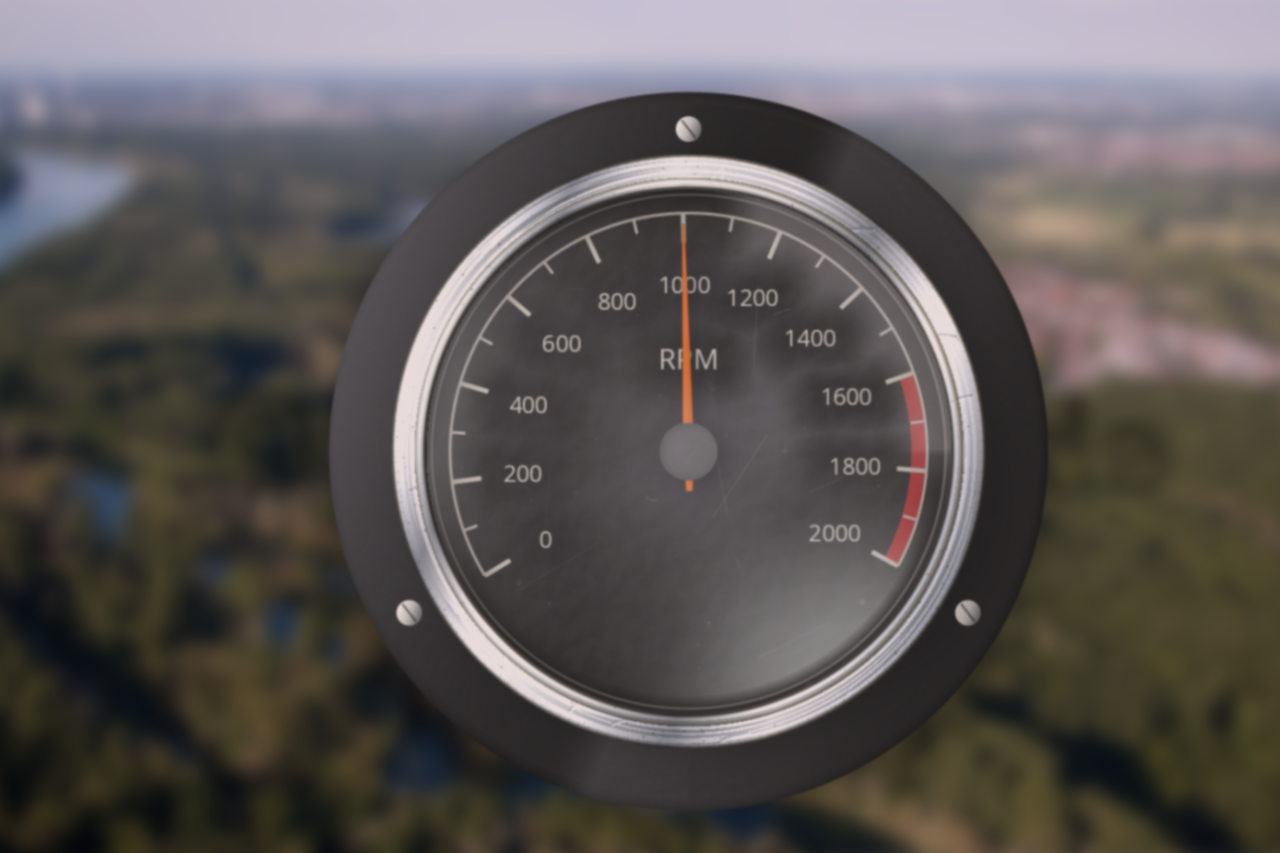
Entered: 1000 (rpm)
